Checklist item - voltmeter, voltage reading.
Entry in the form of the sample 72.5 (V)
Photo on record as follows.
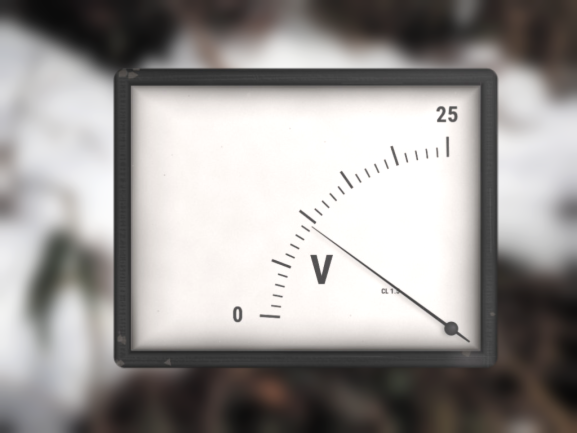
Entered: 9.5 (V)
